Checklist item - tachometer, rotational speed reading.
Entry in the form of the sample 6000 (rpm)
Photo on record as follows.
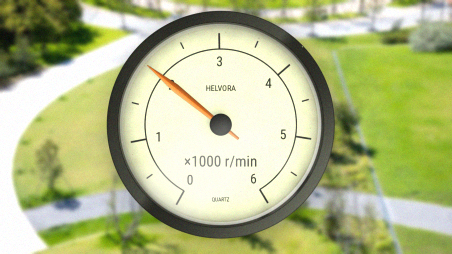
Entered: 2000 (rpm)
